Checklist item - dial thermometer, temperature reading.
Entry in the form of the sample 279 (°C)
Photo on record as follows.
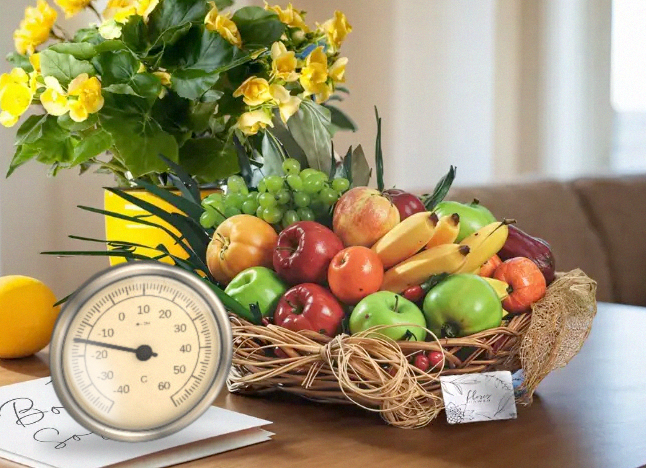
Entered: -15 (°C)
